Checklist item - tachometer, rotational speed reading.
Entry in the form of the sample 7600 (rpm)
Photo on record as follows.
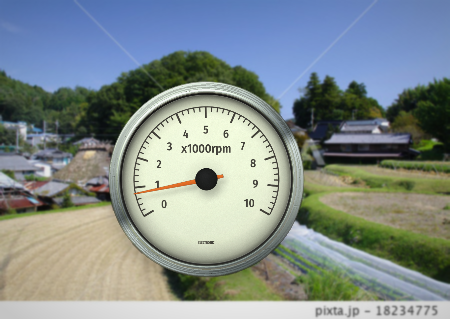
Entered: 800 (rpm)
